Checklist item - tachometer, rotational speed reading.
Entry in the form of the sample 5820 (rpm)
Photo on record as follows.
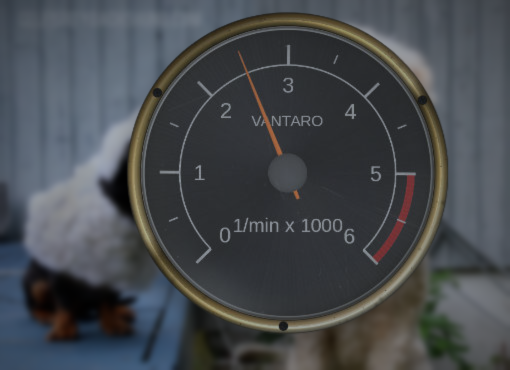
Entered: 2500 (rpm)
